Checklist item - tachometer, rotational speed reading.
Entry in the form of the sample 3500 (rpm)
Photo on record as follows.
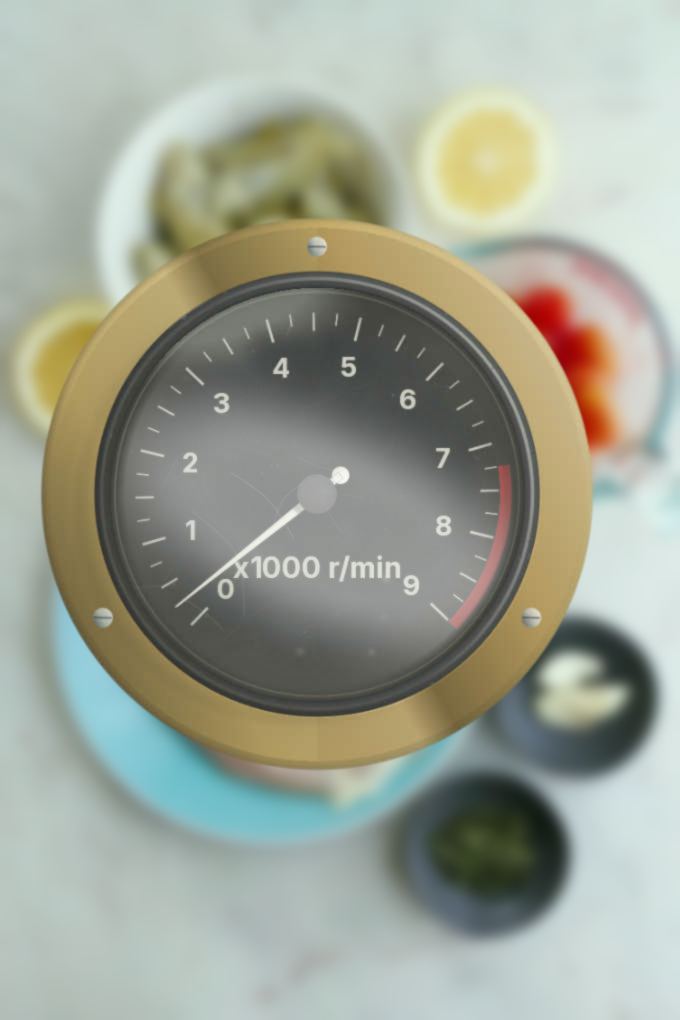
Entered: 250 (rpm)
